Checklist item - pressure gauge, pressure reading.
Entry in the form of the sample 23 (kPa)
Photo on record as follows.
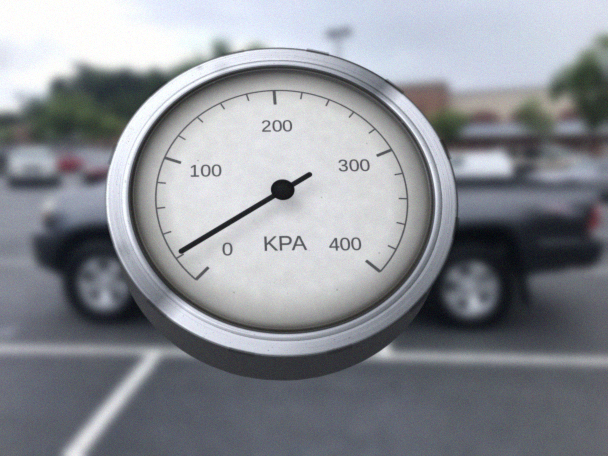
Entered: 20 (kPa)
